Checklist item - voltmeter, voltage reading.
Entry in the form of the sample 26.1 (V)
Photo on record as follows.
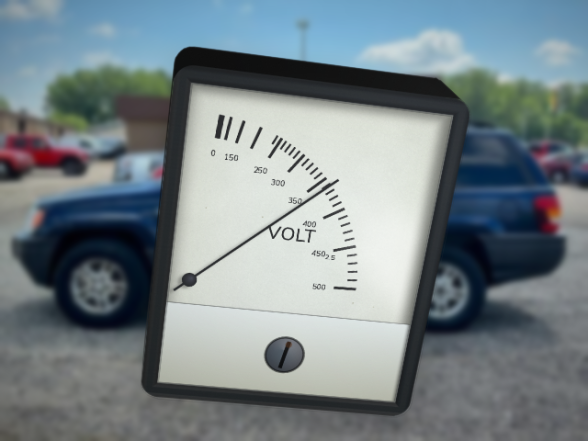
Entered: 360 (V)
